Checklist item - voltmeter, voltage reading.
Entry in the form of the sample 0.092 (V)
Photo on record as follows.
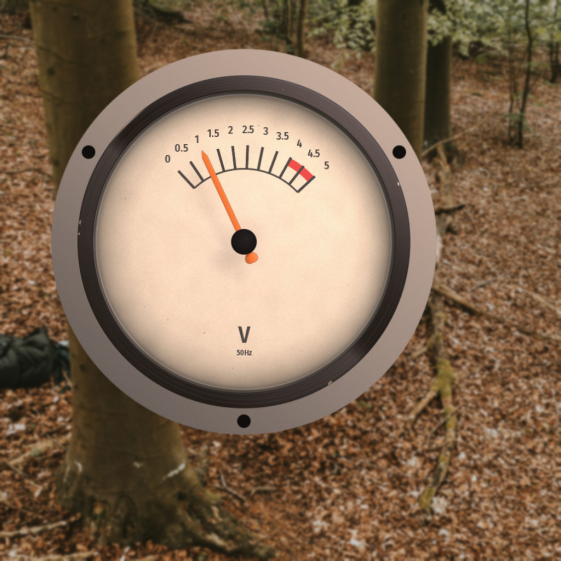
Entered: 1 (V)
